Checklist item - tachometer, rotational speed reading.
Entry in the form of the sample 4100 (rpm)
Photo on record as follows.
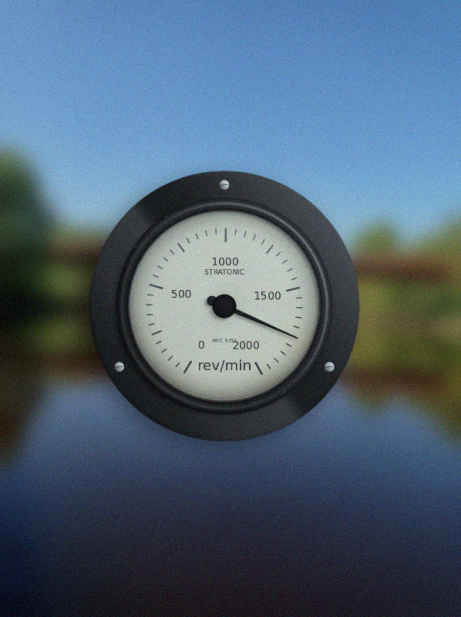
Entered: 1750 (rpm)
